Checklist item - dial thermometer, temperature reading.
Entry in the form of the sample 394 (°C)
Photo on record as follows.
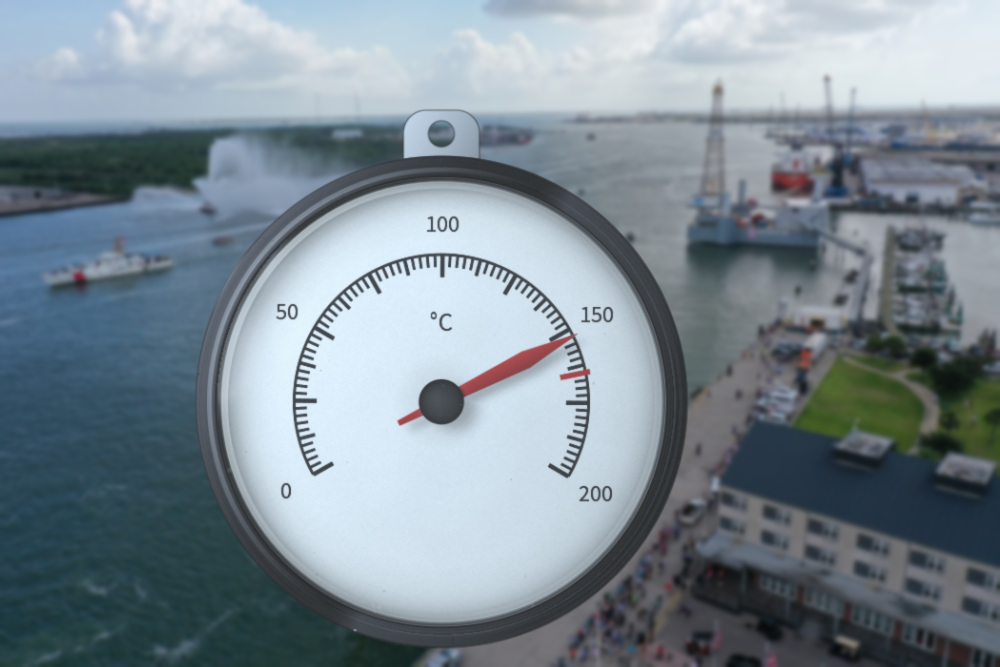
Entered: 152.5 (°C)
